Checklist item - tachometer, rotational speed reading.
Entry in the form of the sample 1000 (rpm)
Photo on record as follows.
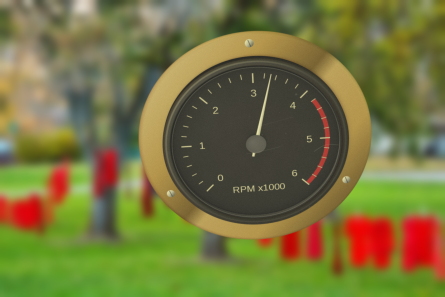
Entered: 3300 (rpm)
